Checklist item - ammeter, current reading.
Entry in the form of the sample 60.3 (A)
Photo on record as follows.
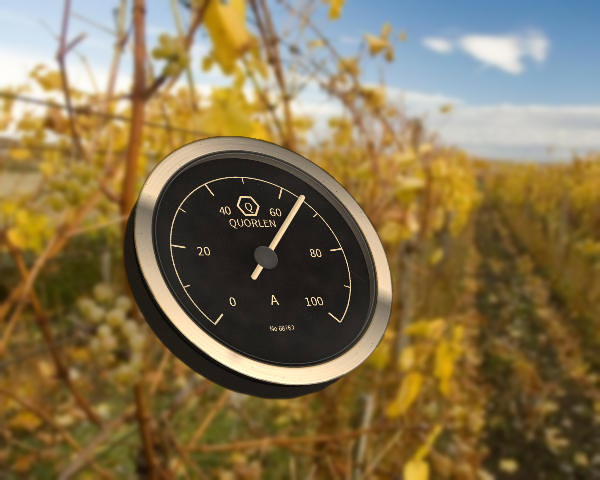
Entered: 65 (A)
